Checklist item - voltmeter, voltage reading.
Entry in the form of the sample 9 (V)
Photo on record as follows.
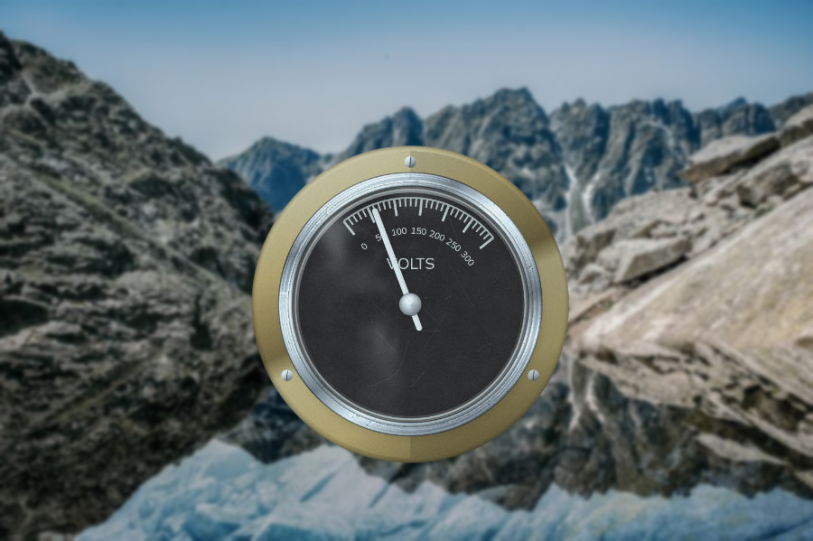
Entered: 60 (V)
